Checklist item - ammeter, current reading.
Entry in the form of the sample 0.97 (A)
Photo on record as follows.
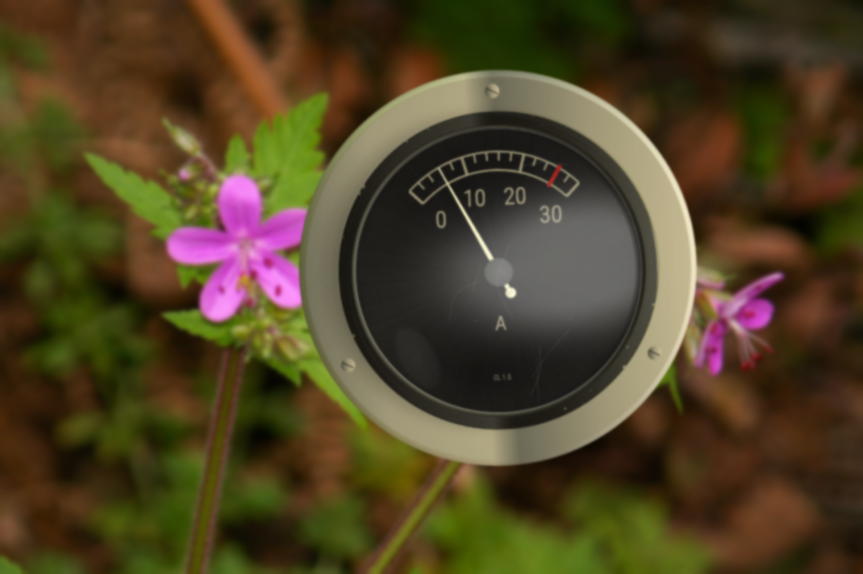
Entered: 6 (A)
